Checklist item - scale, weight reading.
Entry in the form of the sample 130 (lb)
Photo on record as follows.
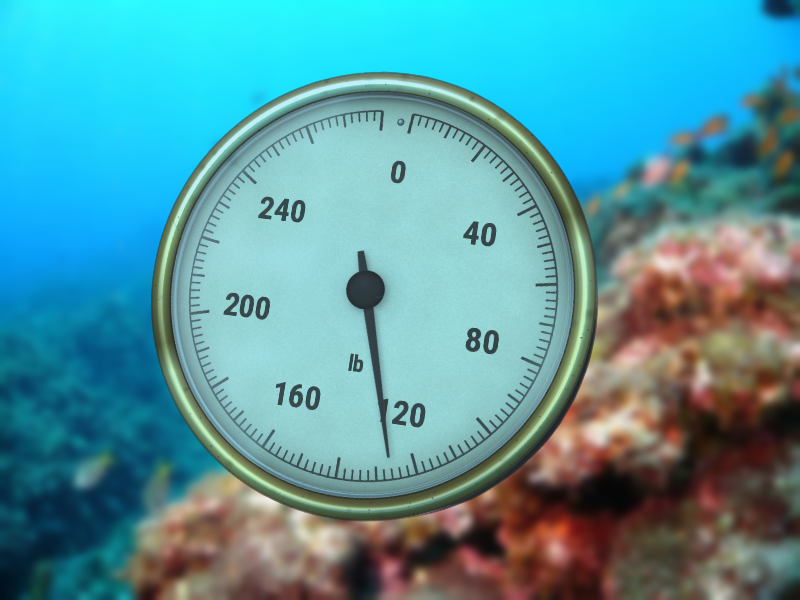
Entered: 126 (lb)
